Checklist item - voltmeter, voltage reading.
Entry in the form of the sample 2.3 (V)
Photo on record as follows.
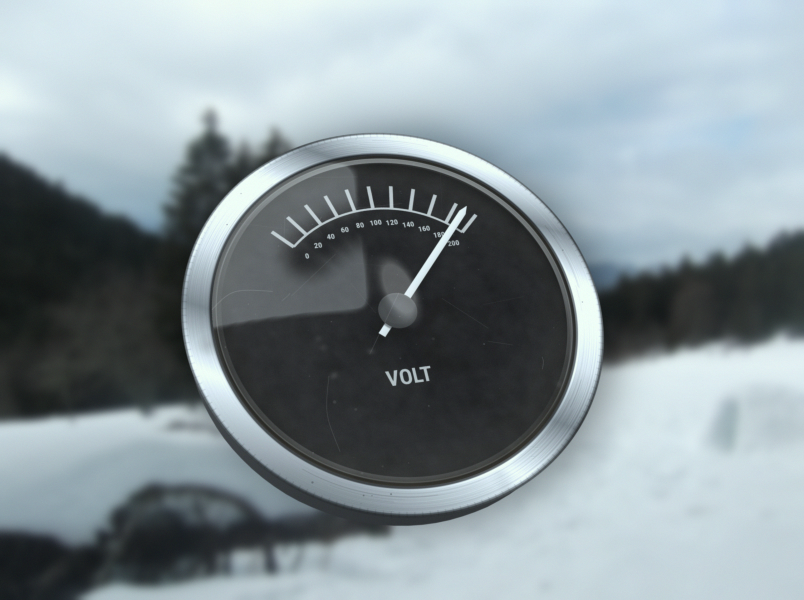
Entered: 190 (V)
